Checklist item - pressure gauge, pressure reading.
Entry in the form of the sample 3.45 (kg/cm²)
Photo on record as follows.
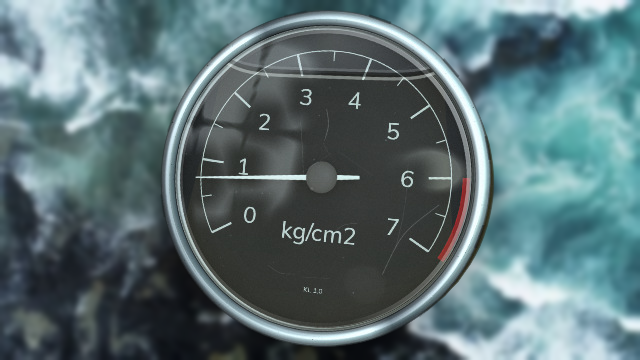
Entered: 0.75 (kg/cm²)
